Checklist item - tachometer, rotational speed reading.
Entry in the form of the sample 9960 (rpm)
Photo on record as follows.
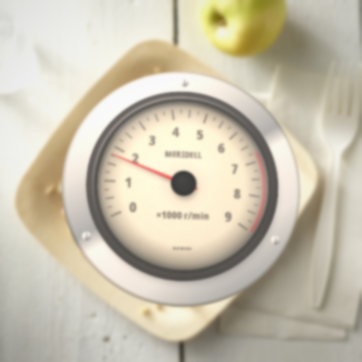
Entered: 1750 (rpm)
